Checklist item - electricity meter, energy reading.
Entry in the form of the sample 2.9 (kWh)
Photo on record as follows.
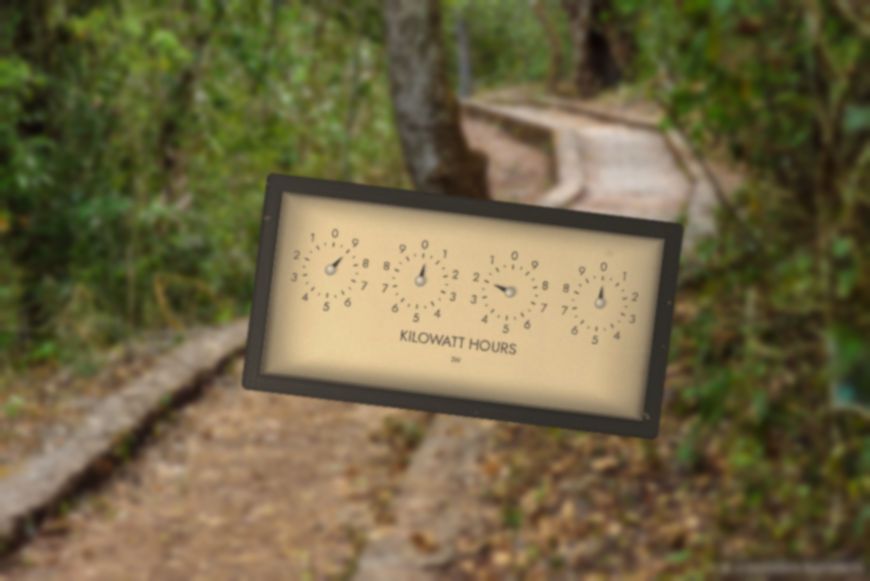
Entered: 9020 (kWh)
